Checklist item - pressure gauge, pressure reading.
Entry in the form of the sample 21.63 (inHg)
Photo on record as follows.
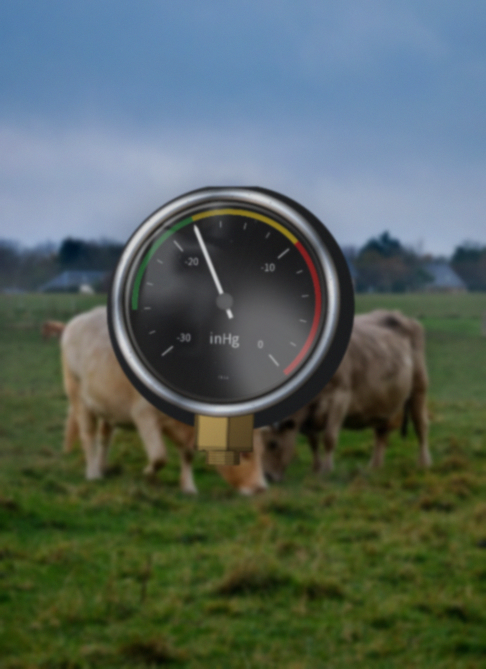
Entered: -18 (inHg)
